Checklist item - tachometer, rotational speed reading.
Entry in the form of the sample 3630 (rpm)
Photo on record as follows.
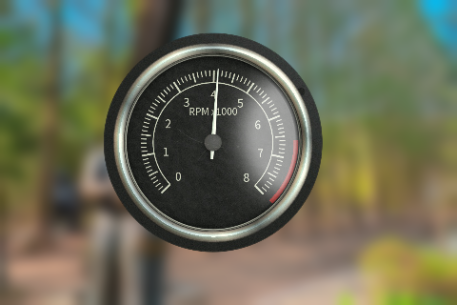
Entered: 4100 (rpm)
